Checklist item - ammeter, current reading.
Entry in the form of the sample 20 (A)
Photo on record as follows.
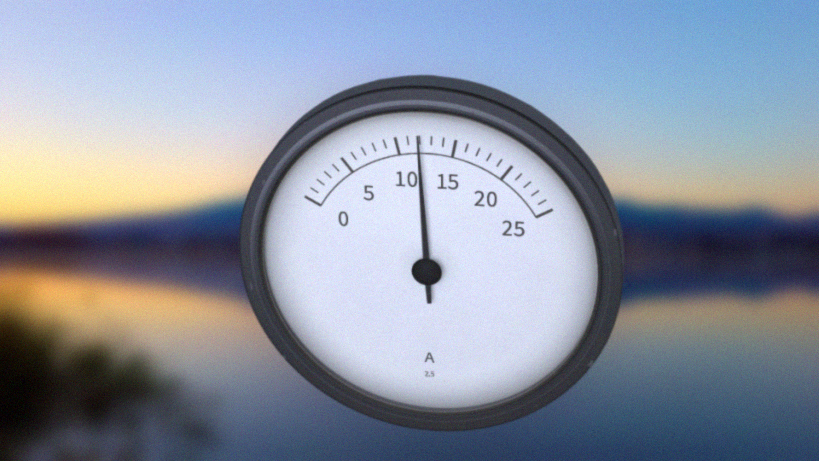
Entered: 12 (A)
